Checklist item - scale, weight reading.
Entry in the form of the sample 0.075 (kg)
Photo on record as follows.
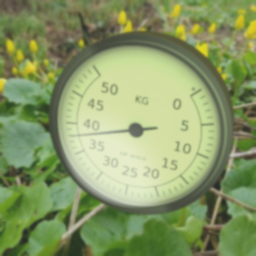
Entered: 38 (kg)
